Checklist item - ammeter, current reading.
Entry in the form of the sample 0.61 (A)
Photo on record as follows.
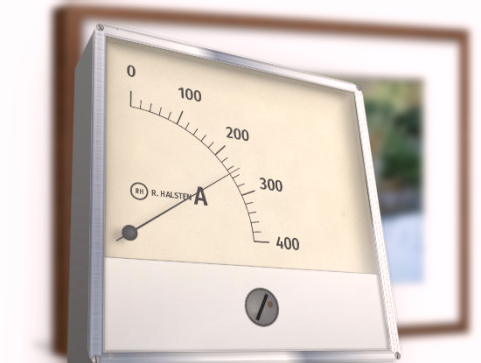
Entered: 250 (A)
